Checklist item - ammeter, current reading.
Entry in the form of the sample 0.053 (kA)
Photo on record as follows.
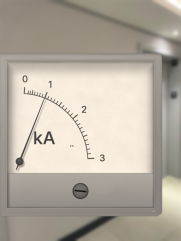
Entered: 1 (kA)
